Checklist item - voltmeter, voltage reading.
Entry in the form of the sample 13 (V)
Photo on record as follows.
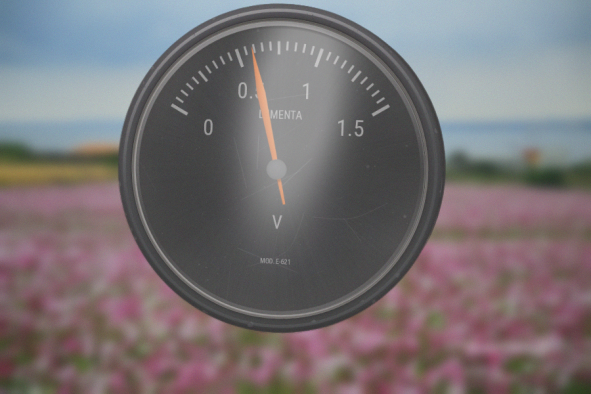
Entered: 0.6 (V)
